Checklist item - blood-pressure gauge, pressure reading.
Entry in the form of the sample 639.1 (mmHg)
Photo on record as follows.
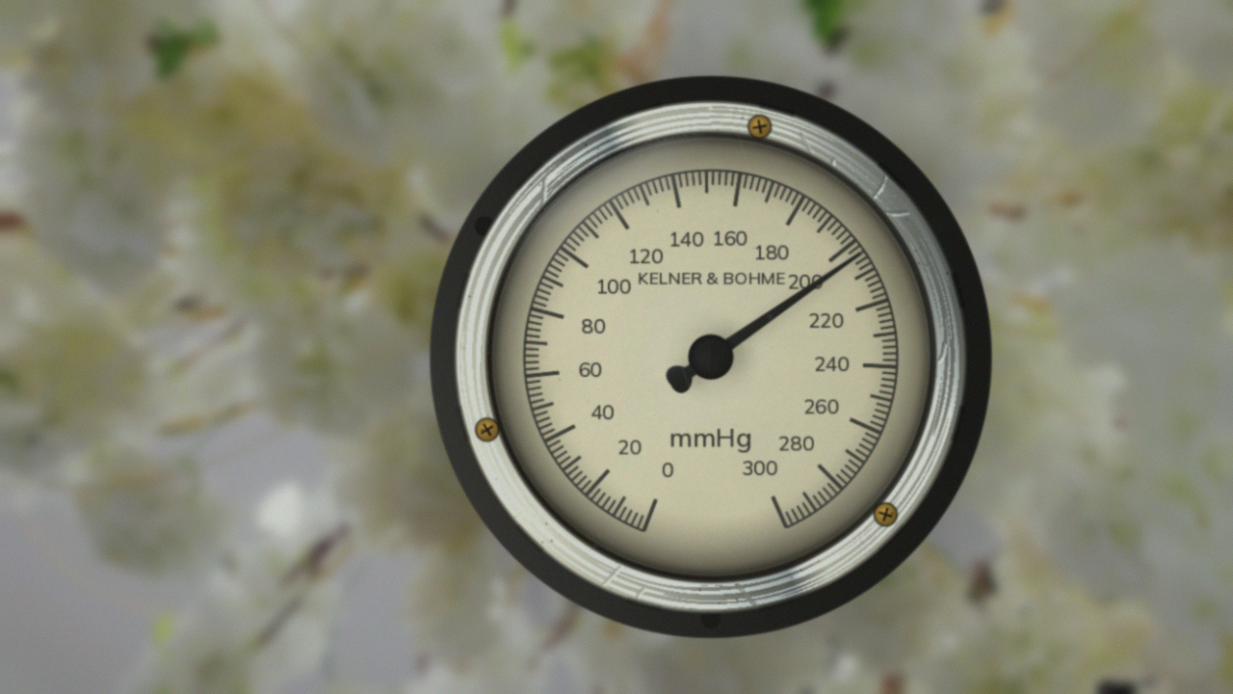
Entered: 204 (mmHg)
